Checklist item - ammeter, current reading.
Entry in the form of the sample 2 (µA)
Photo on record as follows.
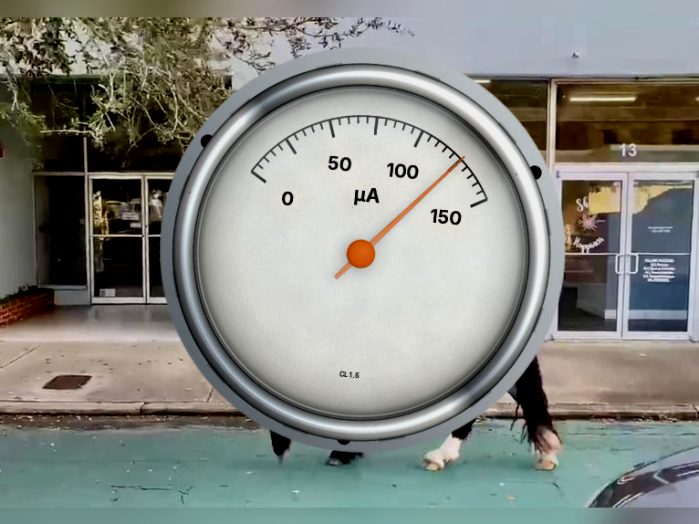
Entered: 125 (µA)
